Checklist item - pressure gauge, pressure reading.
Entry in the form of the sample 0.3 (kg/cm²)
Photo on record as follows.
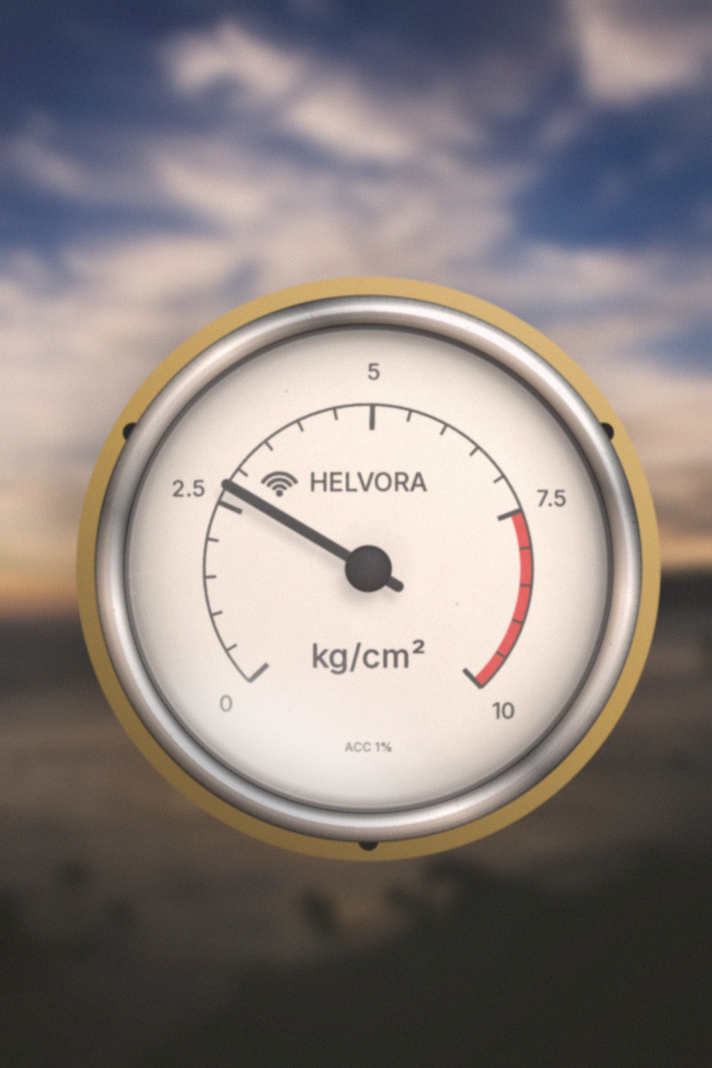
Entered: 2.75 (kg/cm²)
